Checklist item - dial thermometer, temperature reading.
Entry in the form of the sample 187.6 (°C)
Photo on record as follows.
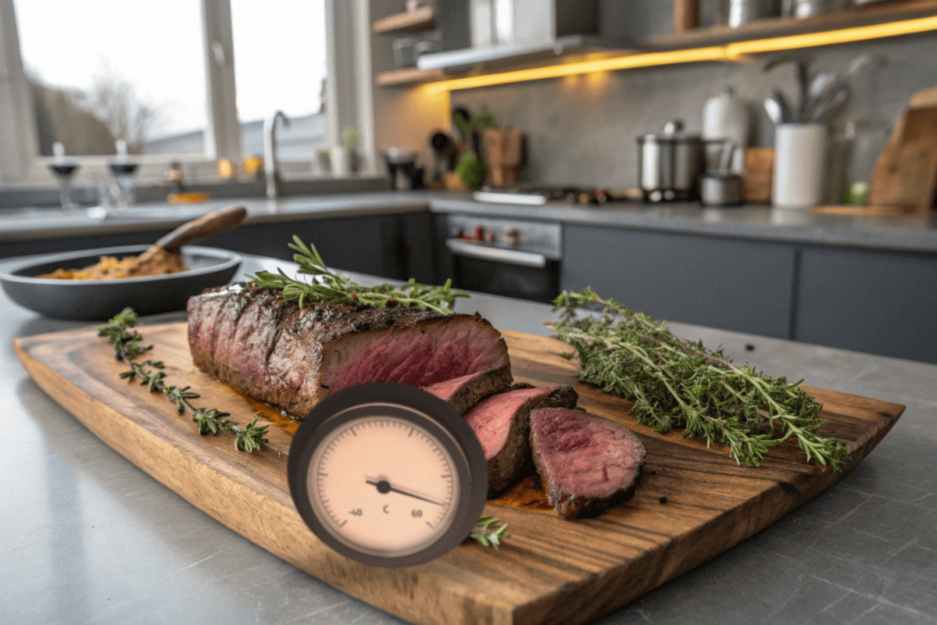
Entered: 50 (°C)
